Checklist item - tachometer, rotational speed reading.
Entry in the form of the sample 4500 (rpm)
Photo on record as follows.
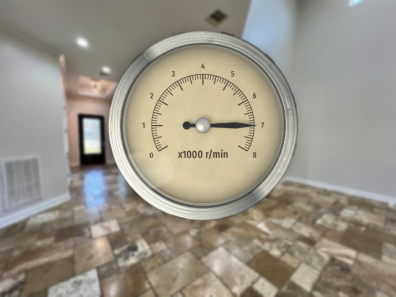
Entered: 7000 (rpm)
